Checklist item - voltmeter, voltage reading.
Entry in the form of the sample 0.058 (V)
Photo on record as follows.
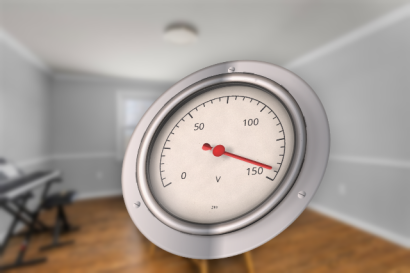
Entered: 145 (V)
